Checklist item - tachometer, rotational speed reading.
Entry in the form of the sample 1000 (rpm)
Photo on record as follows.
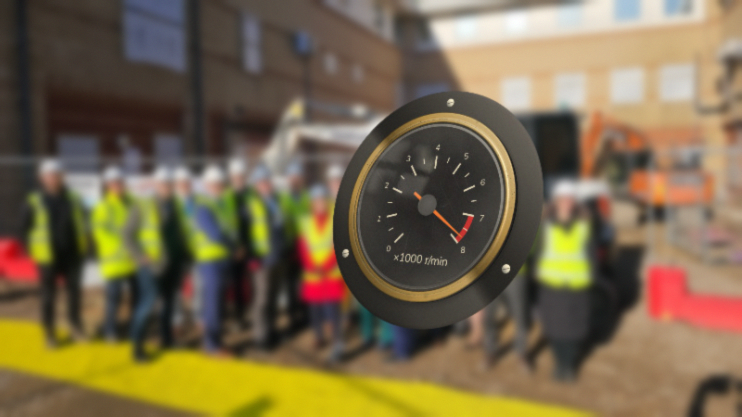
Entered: 7750 (rpm)
